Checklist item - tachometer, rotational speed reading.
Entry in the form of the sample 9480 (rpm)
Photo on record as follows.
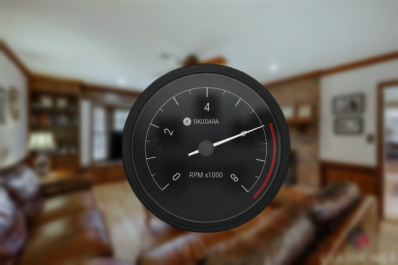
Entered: 6000 (rpm)
